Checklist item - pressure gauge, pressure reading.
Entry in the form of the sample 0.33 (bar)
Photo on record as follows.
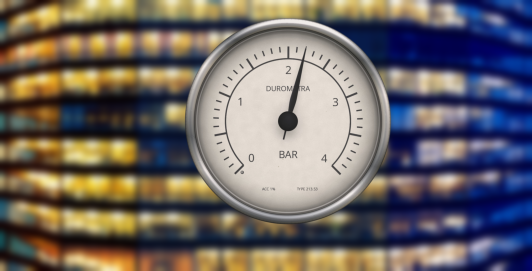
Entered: 2.2 (bar)
